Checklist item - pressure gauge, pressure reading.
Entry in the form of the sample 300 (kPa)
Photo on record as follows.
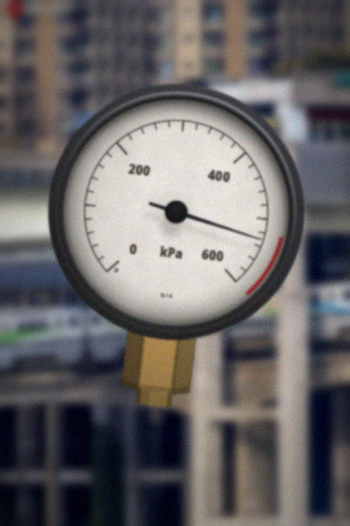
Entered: 530 (kPa)
